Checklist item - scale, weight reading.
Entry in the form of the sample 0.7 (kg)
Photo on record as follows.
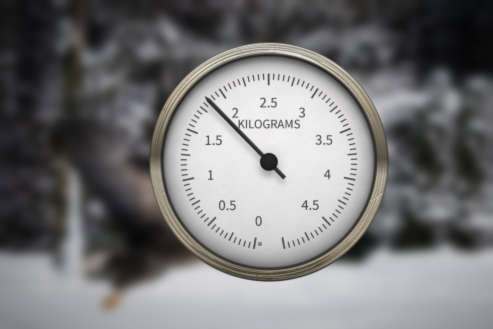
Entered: 1.85 (kg)
